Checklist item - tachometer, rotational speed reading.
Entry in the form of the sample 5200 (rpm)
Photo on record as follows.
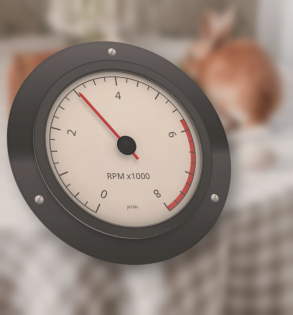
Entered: 3000 (rpm)
